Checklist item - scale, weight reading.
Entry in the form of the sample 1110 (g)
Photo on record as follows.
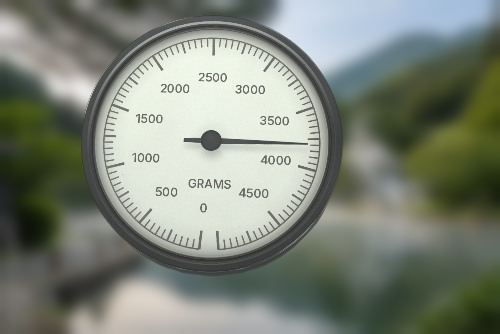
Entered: 3800 (g)
